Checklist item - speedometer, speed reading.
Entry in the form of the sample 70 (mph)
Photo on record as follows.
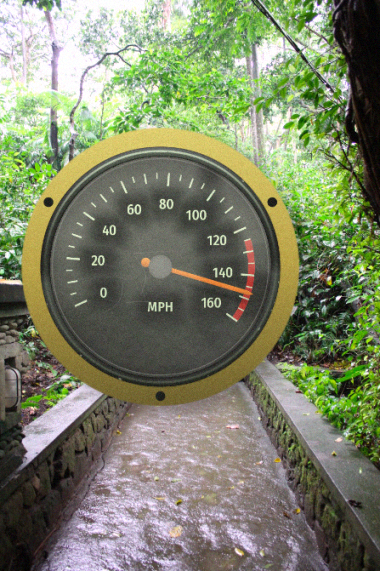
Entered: 147.5 (mph)
